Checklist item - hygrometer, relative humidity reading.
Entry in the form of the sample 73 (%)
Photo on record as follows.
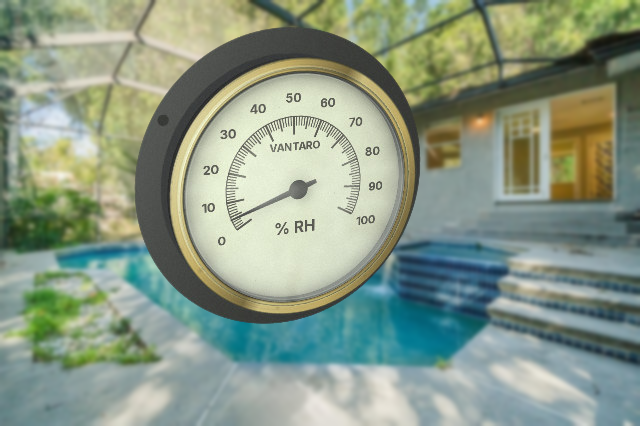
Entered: 5 (%)
